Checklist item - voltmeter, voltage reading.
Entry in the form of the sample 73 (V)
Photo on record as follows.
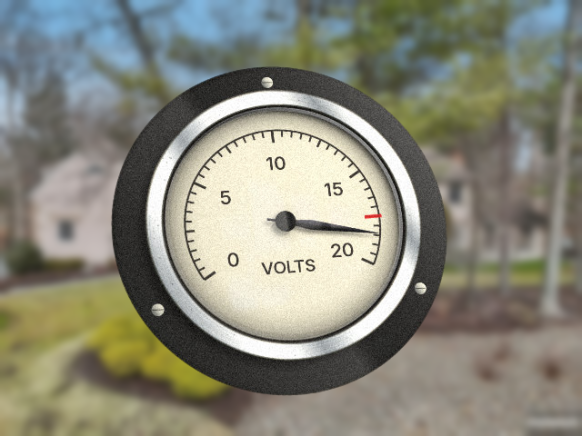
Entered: 18.5 (V)
